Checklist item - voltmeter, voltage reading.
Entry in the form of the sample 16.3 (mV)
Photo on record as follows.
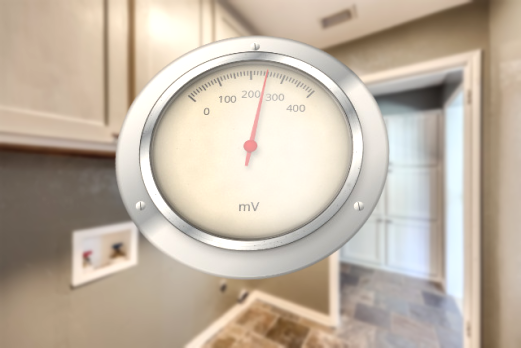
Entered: 250 (mV)
